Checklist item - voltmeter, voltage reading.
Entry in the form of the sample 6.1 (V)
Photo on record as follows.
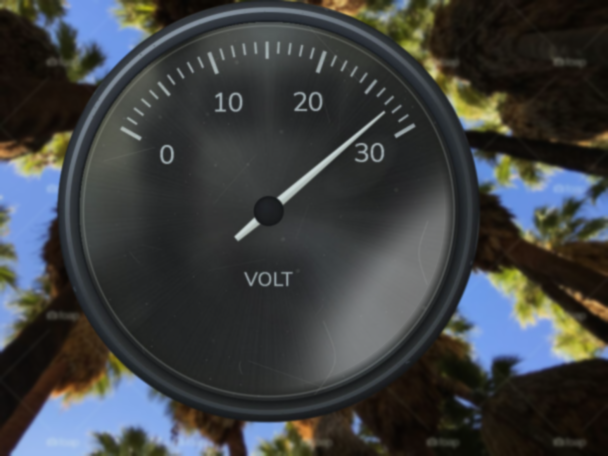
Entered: 27.5 (V)
